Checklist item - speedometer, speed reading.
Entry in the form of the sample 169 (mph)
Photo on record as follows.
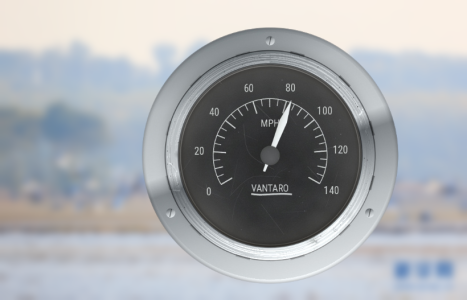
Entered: 82.5 (mph)
